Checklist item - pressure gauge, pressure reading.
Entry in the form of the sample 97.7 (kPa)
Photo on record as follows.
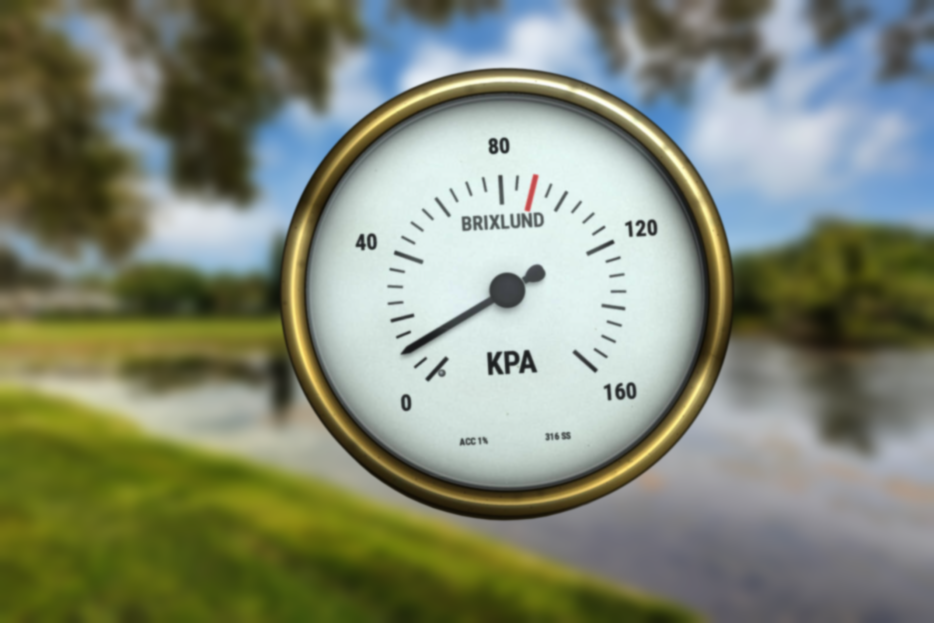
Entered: 10 (kPa)
